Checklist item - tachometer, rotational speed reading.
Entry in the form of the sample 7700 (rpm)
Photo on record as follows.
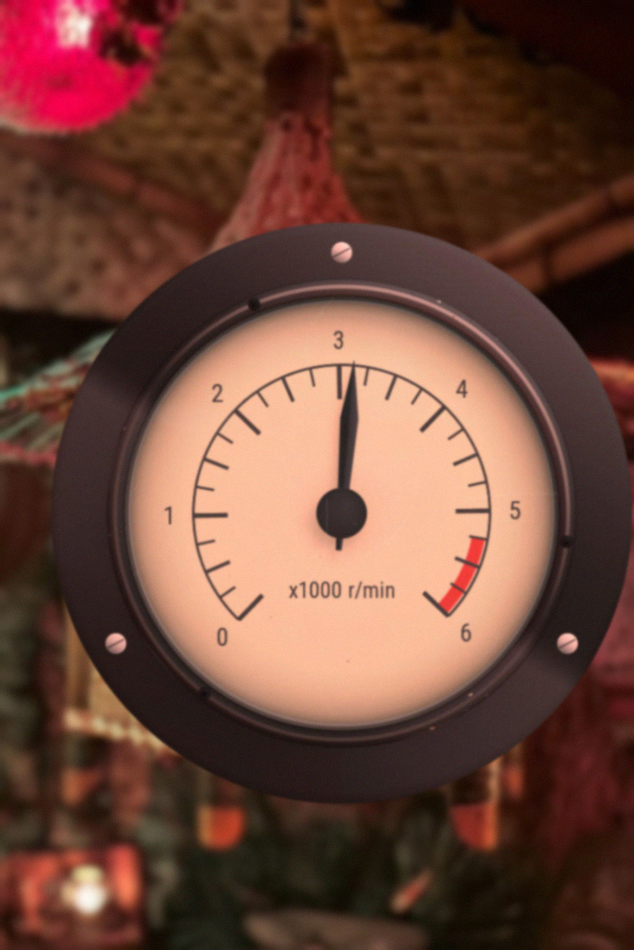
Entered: 3125 (rpm)
